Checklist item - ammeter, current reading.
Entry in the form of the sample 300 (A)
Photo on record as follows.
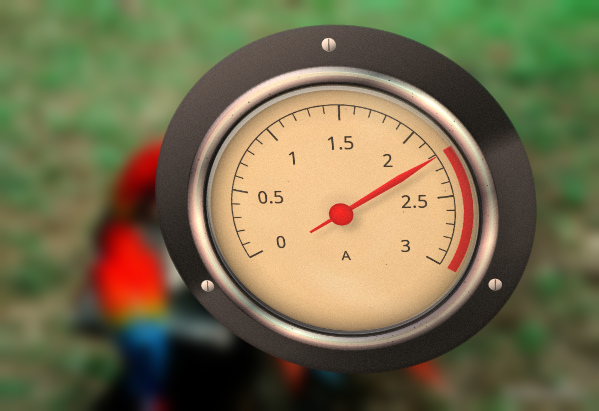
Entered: 2.2 (A)
